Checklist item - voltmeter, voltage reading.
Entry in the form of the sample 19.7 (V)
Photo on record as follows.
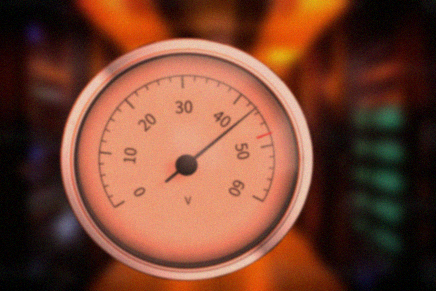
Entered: 43 (V)
